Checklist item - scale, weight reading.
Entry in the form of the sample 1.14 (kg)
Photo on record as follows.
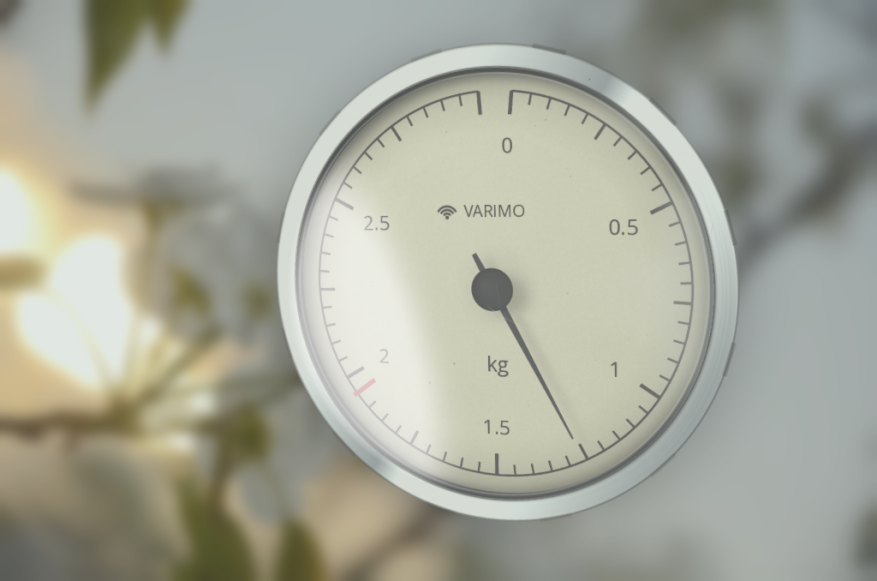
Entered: 1.25 (kg)
